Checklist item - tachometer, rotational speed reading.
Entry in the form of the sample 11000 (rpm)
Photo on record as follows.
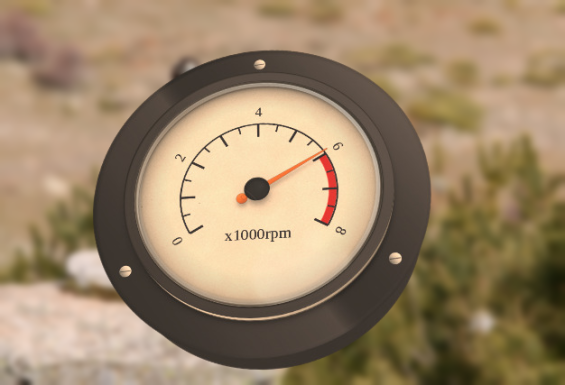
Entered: 6000 (rpm)
